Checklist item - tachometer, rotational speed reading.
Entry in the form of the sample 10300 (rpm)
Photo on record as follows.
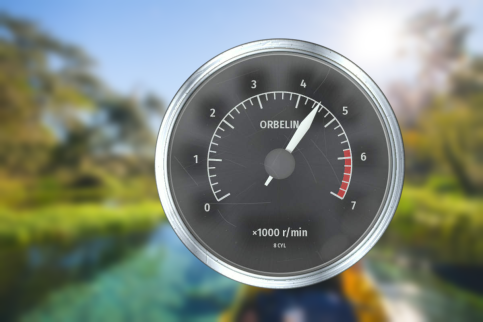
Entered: 4500 (rpm)
